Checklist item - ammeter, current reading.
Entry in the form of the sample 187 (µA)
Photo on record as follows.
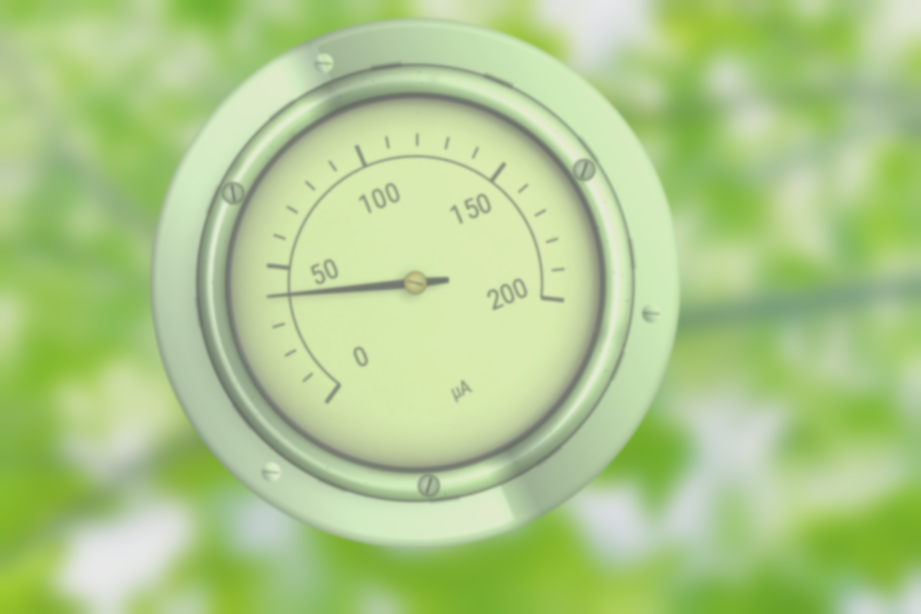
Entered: 40 (µA)
